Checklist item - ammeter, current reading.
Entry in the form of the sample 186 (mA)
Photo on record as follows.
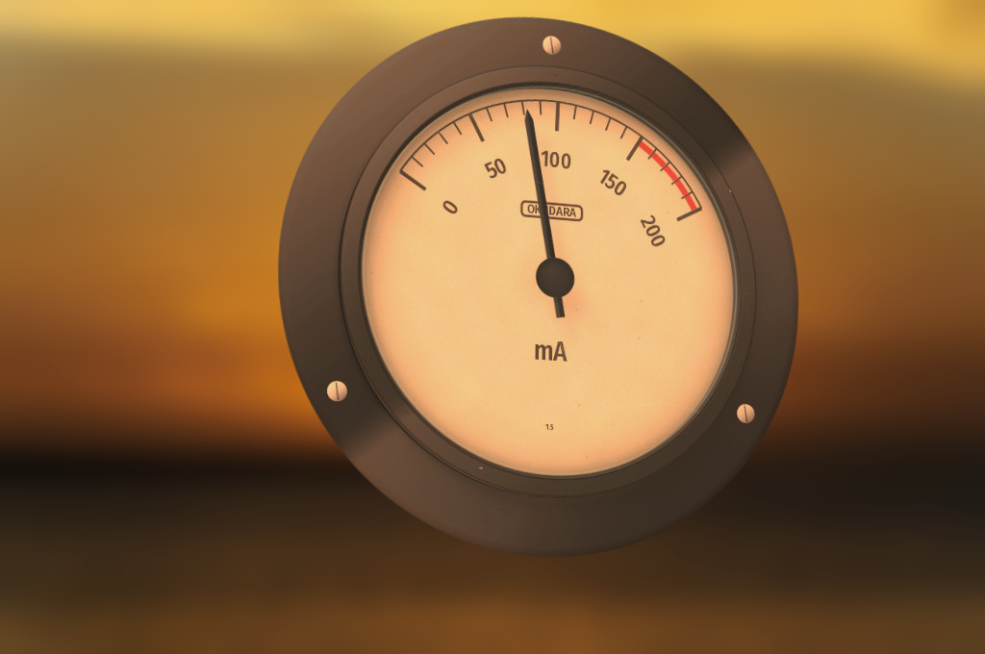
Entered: 80 (mA)
